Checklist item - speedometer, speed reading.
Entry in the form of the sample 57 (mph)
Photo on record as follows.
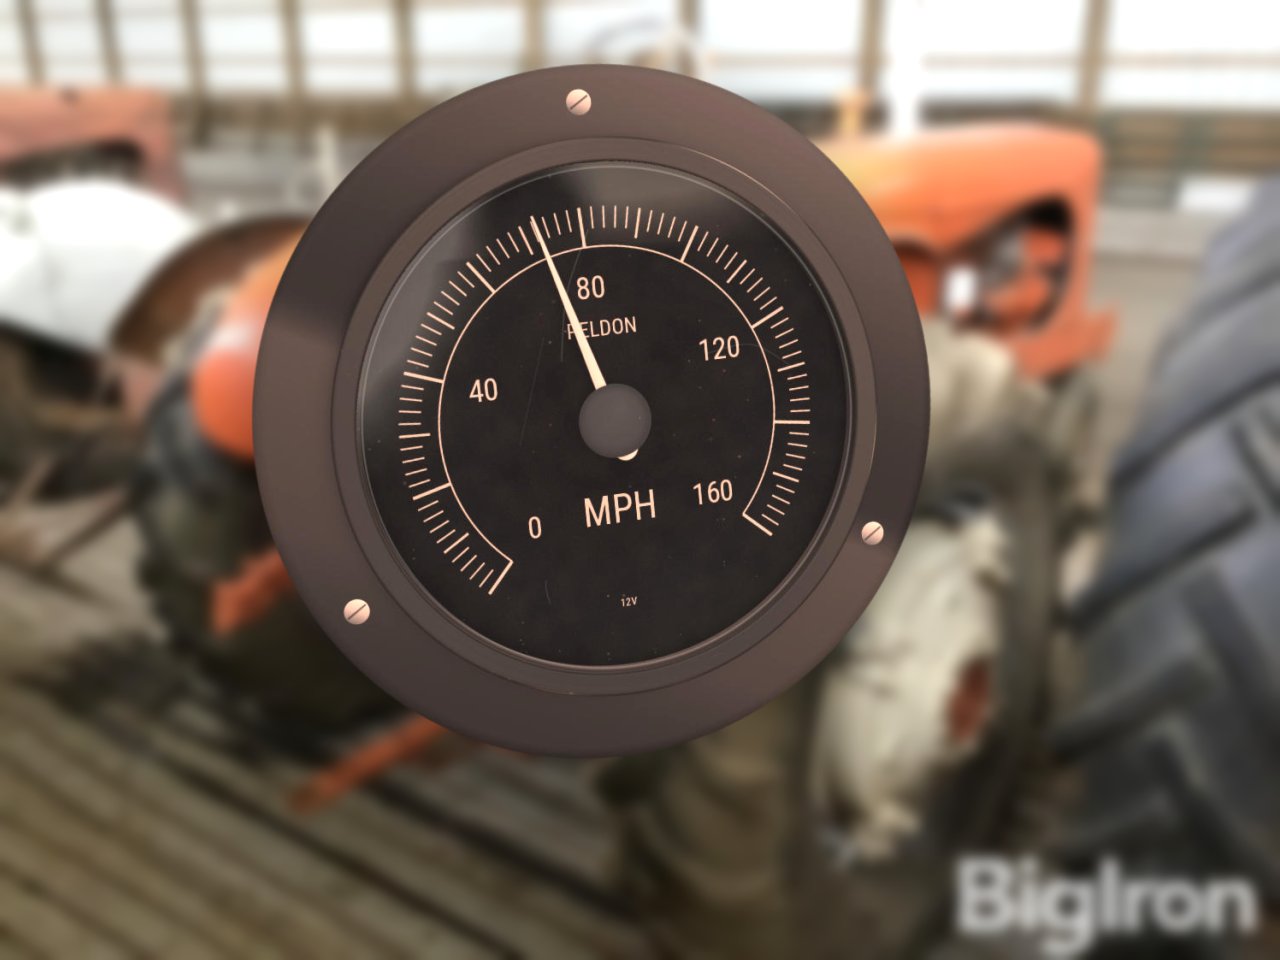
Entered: 72 (mph)
